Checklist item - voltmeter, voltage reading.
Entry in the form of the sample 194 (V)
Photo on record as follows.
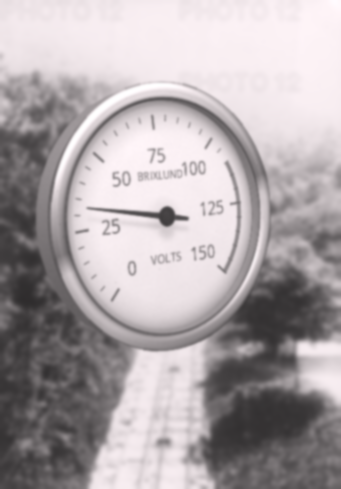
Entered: 32.5 (V)
